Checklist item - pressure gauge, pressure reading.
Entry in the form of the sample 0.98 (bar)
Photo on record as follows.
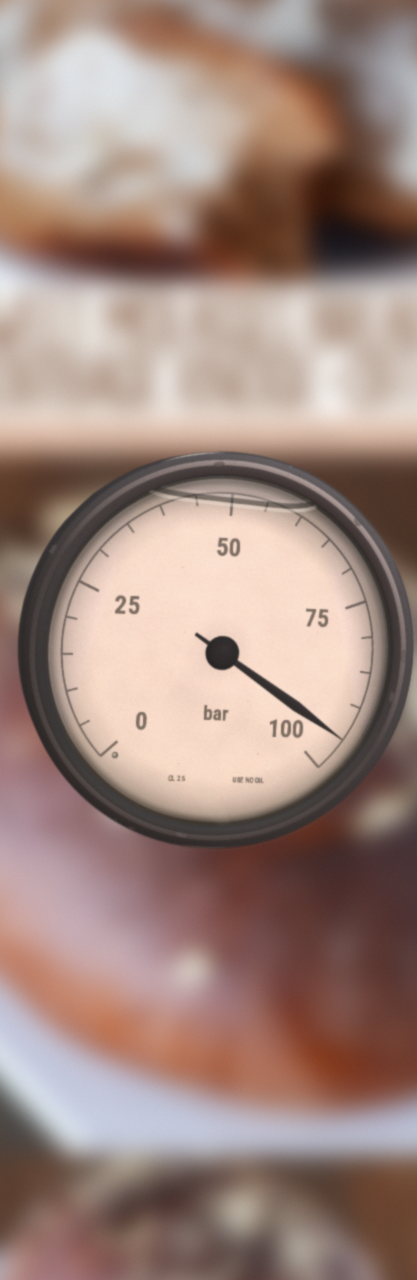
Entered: 95 (bar)
